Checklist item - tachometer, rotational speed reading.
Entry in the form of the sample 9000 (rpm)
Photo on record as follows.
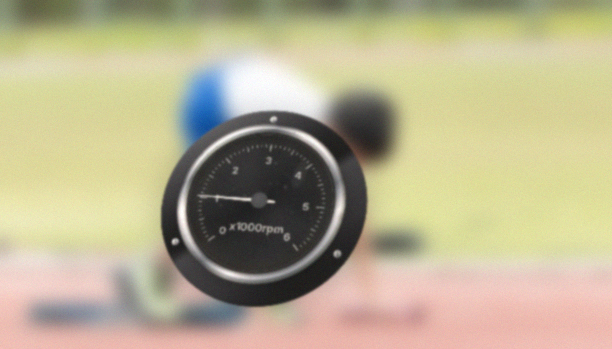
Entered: 1000 (rpm)
